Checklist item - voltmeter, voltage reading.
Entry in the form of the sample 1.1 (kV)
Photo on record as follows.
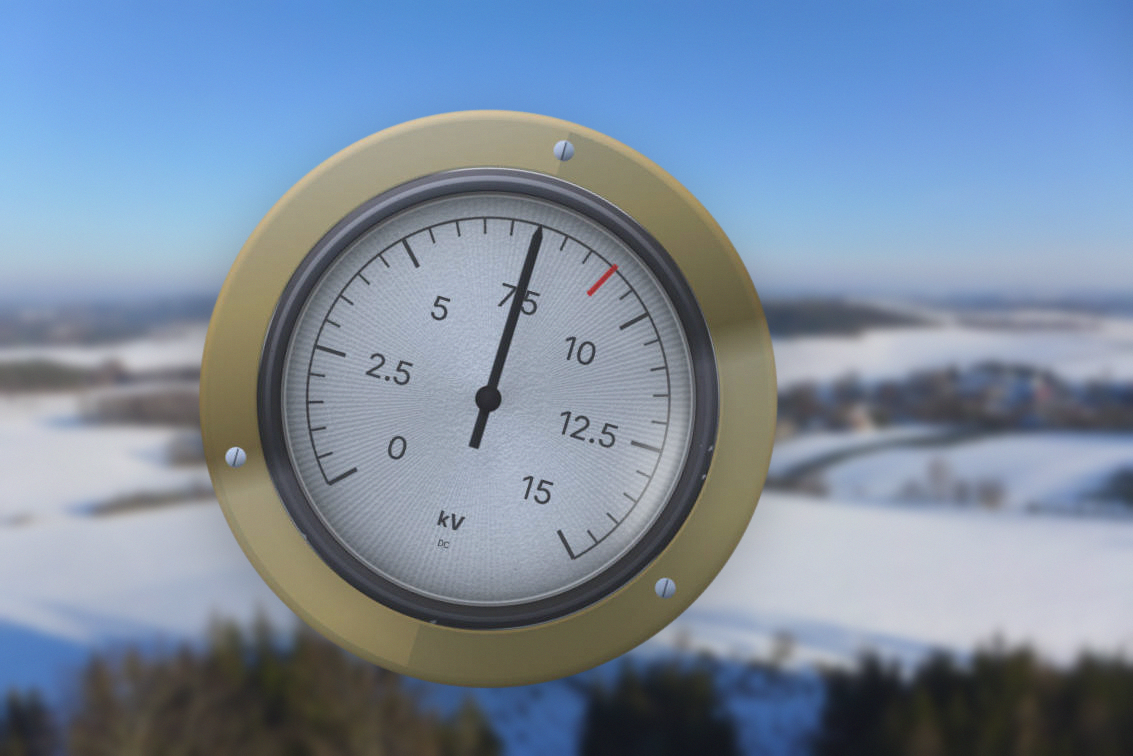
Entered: 7.5 (kV)
